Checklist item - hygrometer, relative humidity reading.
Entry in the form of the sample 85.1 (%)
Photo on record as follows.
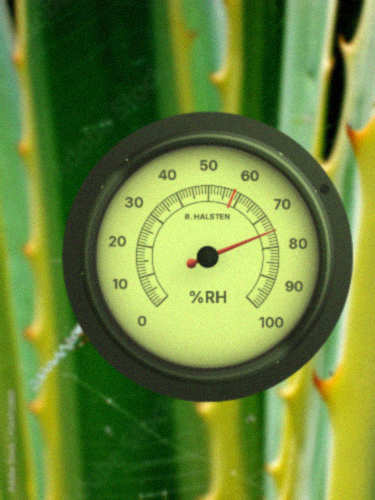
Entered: 75 (%)
